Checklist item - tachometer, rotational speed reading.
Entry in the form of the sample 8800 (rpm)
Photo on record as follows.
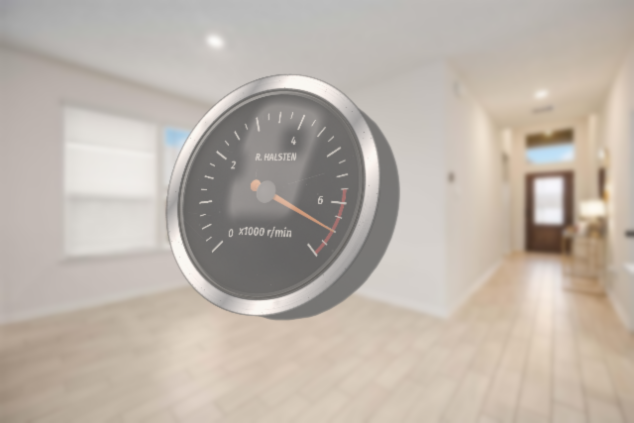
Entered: 6500 (rpm)
